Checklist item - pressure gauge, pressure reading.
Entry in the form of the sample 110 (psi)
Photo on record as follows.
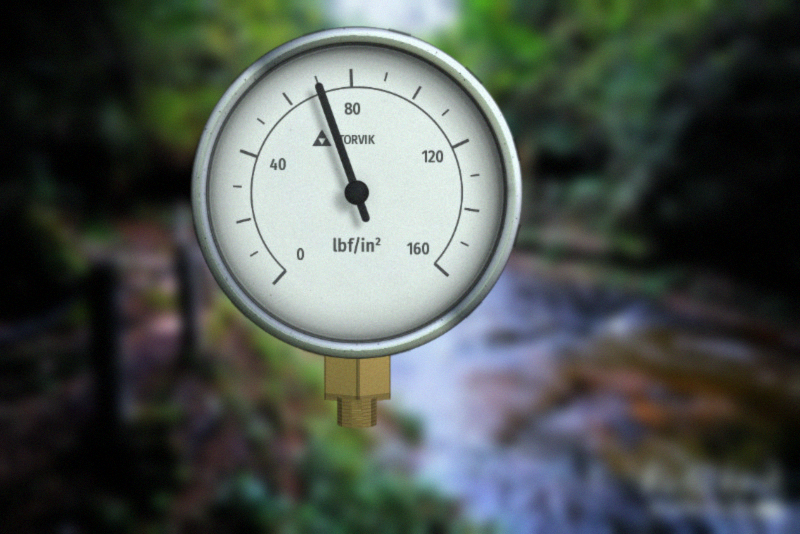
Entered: 70 (psi)
